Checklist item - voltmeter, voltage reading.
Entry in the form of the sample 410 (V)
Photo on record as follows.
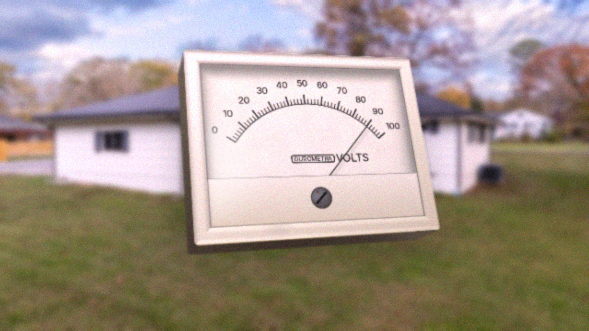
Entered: 90 (V)
